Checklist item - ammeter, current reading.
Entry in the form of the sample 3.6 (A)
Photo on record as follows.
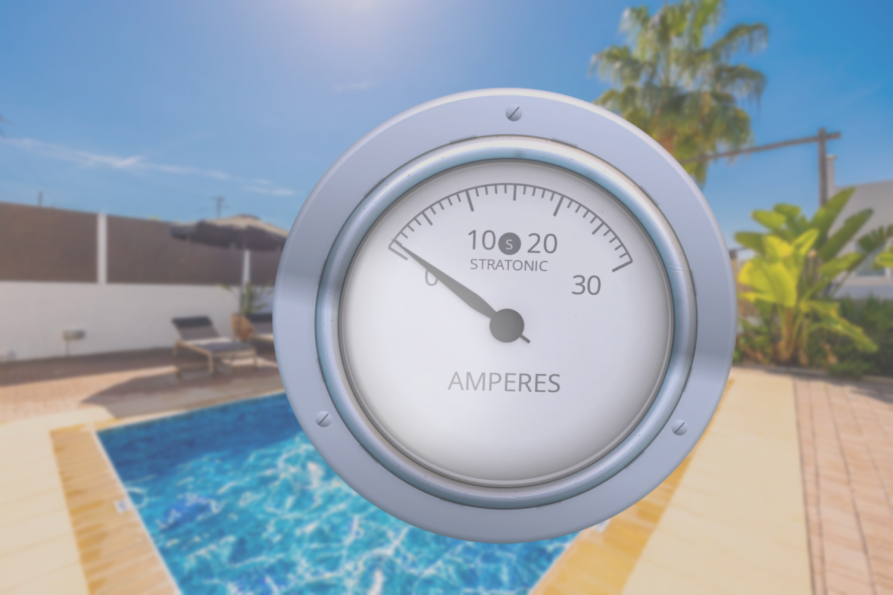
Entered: 1 (A)
